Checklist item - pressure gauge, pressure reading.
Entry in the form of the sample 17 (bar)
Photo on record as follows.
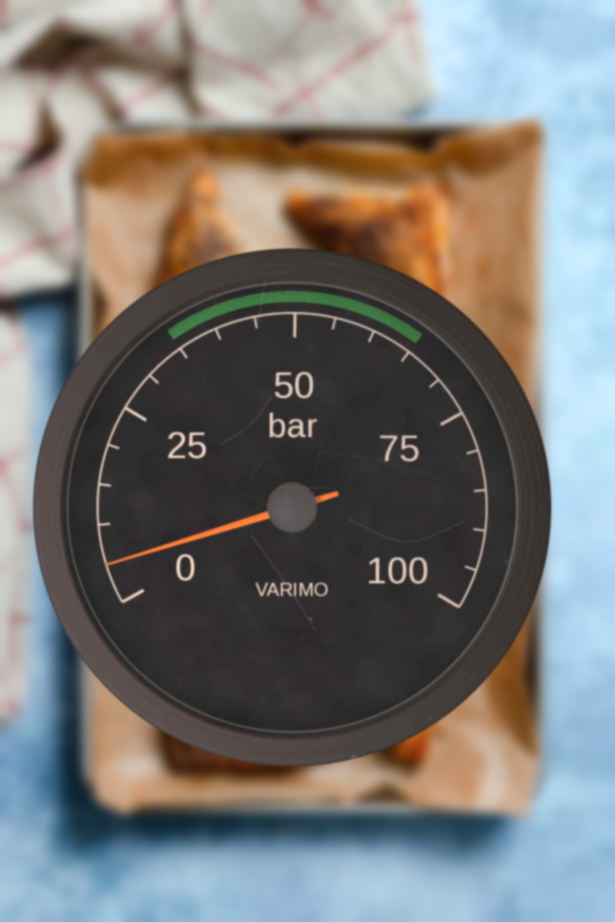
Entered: 5 (bar)
